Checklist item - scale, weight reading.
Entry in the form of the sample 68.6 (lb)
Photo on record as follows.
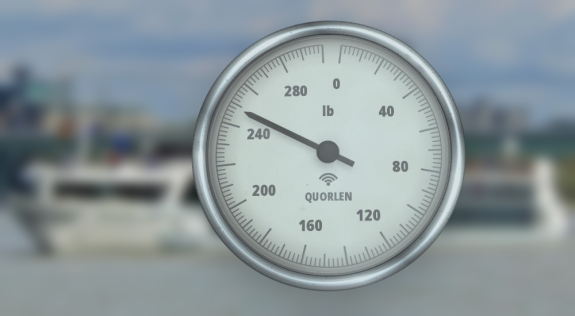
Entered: 248 (lb)
